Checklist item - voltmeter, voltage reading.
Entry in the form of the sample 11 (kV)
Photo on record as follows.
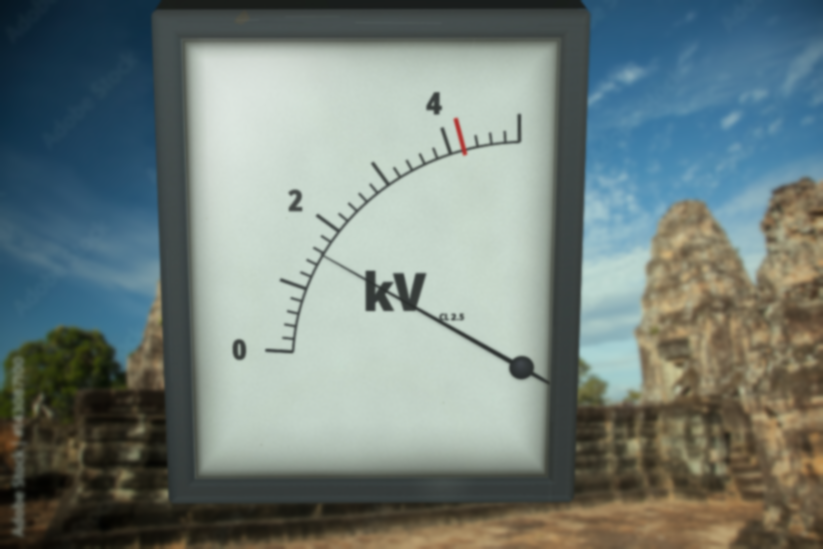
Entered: 1.6 (kV)
